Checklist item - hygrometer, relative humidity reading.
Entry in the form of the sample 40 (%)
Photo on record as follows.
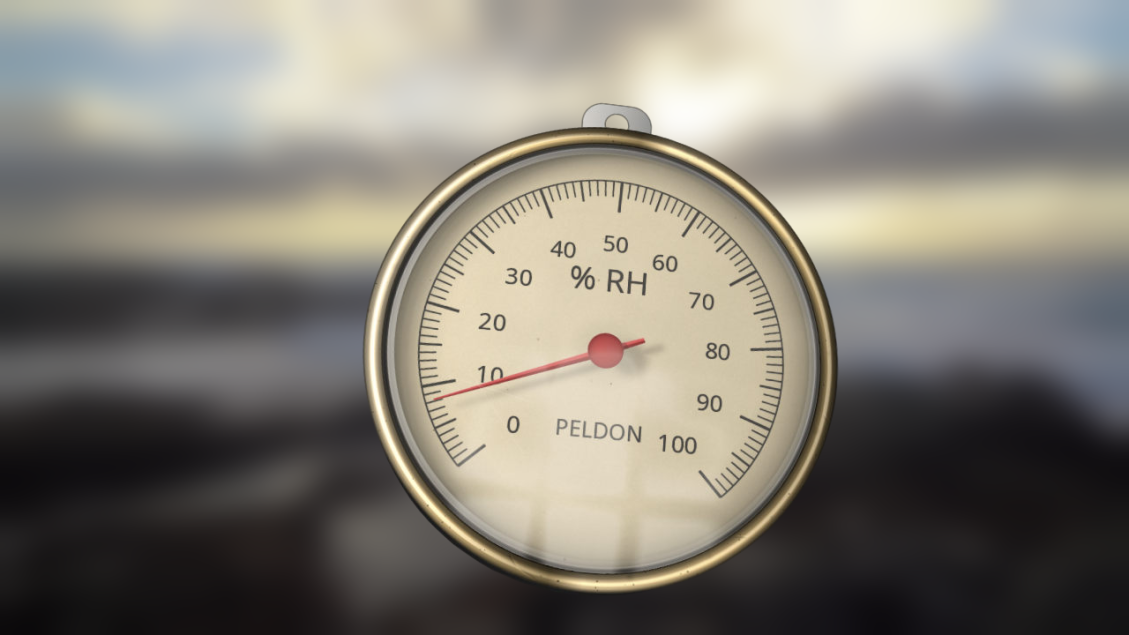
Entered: 8 (%)
